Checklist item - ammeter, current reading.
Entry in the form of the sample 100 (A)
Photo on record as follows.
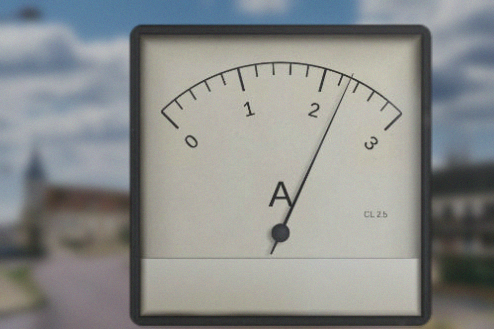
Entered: 2.3 (A)
